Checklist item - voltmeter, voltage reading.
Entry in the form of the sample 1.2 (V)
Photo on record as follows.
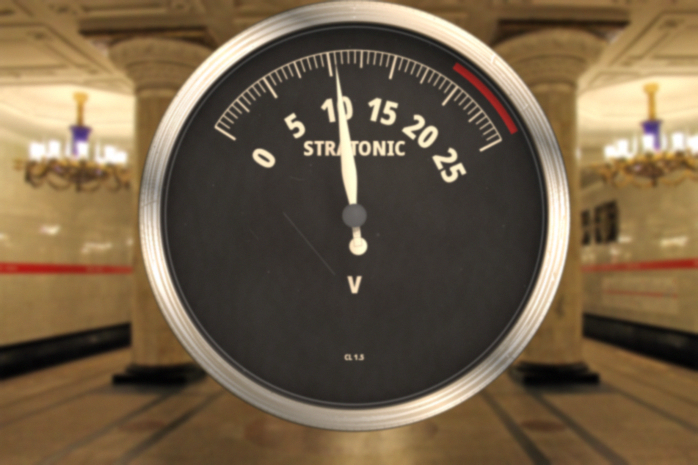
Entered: 10.5 (V)
